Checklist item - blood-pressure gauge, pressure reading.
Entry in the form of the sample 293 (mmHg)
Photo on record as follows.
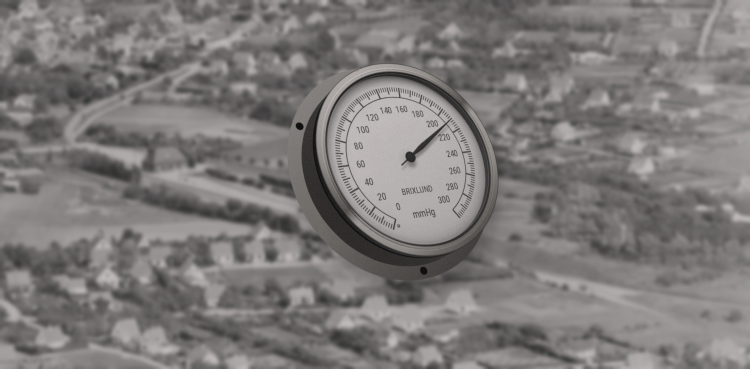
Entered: 210 (mmHg)
